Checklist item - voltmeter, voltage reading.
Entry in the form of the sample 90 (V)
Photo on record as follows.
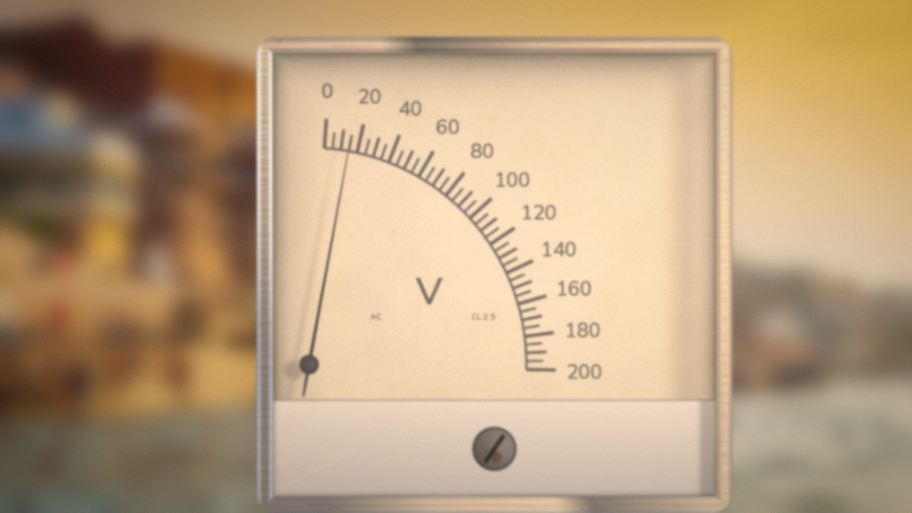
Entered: 15 (V)
